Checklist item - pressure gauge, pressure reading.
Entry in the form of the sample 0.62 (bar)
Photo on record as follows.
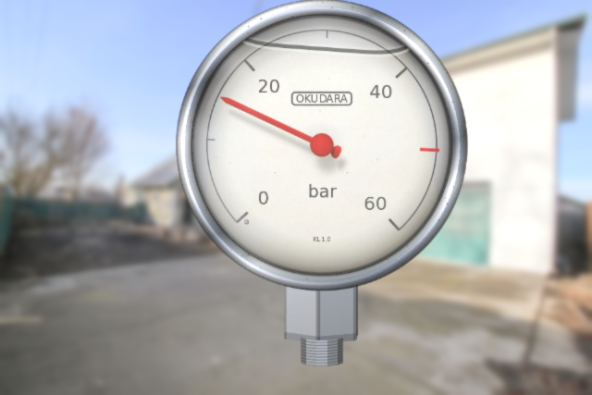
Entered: 15 (bar)
